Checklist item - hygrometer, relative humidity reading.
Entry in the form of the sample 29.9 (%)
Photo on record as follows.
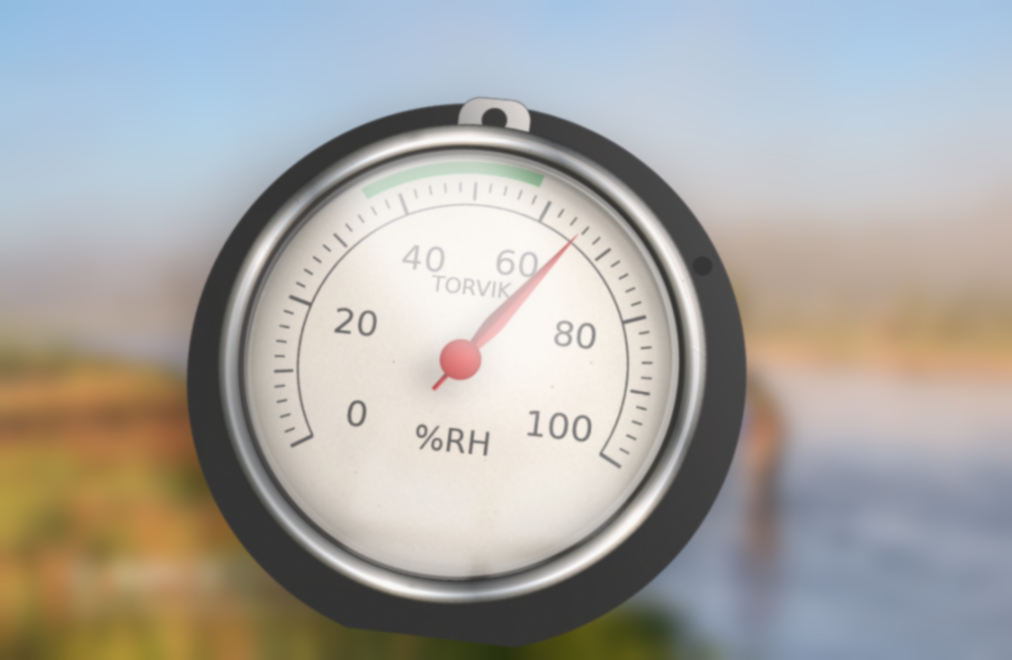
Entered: 66 (%)
